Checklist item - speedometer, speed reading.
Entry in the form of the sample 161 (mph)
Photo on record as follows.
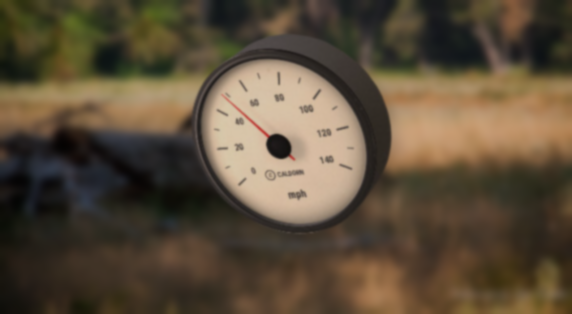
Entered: 50 (mph)
